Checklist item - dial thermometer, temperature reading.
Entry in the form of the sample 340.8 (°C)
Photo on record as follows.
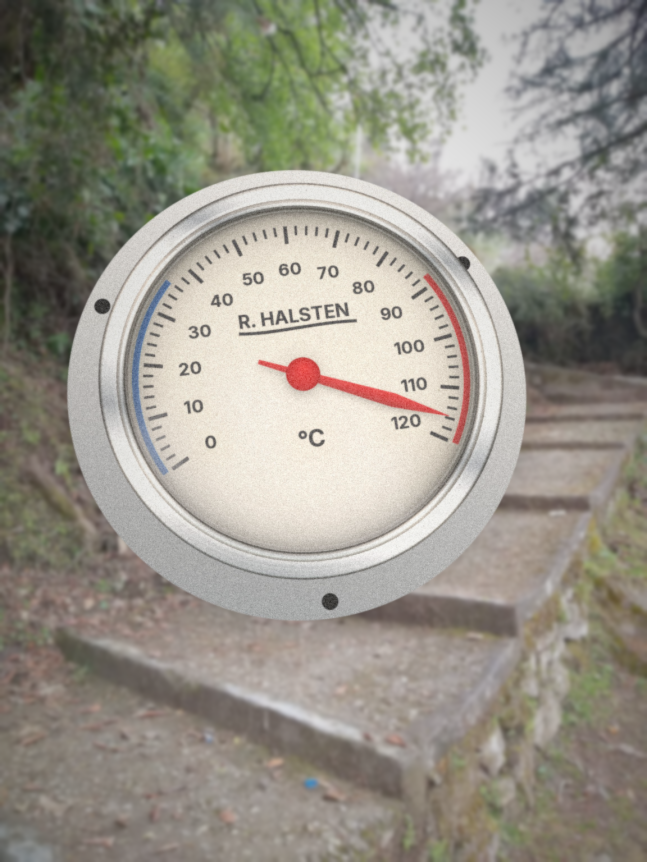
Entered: 116 (°C)
